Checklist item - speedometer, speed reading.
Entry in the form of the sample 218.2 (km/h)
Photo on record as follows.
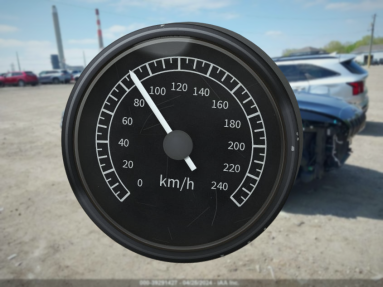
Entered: 90 (km/h)
